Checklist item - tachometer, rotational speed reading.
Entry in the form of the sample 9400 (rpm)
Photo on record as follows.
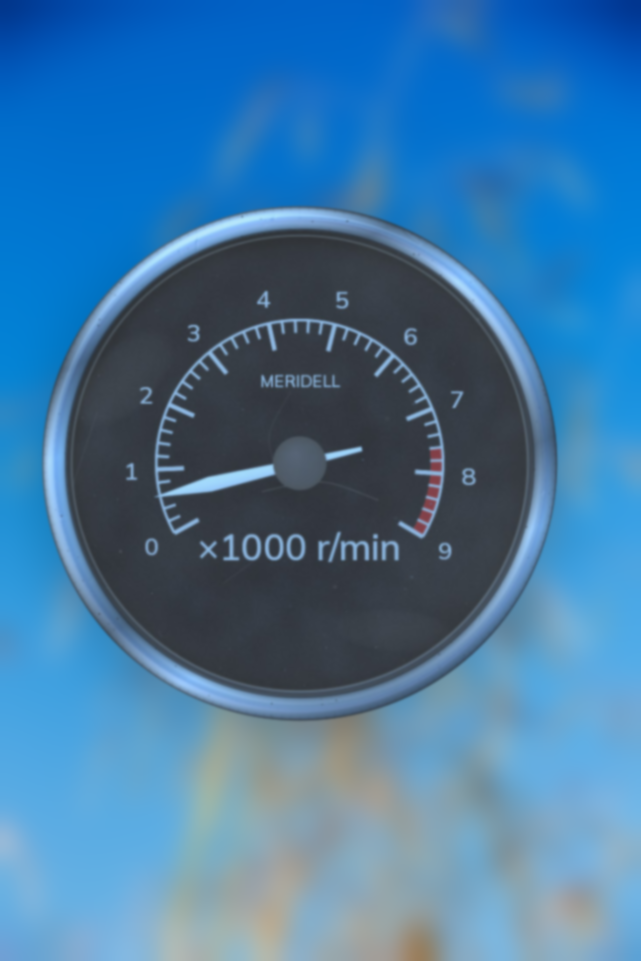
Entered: 600 (rpm)
